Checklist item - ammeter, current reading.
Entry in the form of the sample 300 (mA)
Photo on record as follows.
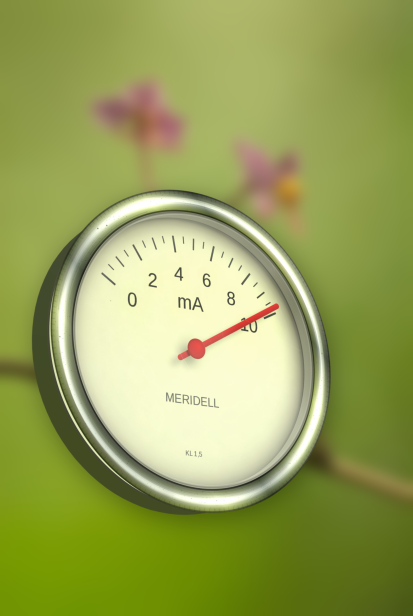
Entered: 9.75 (mA)
